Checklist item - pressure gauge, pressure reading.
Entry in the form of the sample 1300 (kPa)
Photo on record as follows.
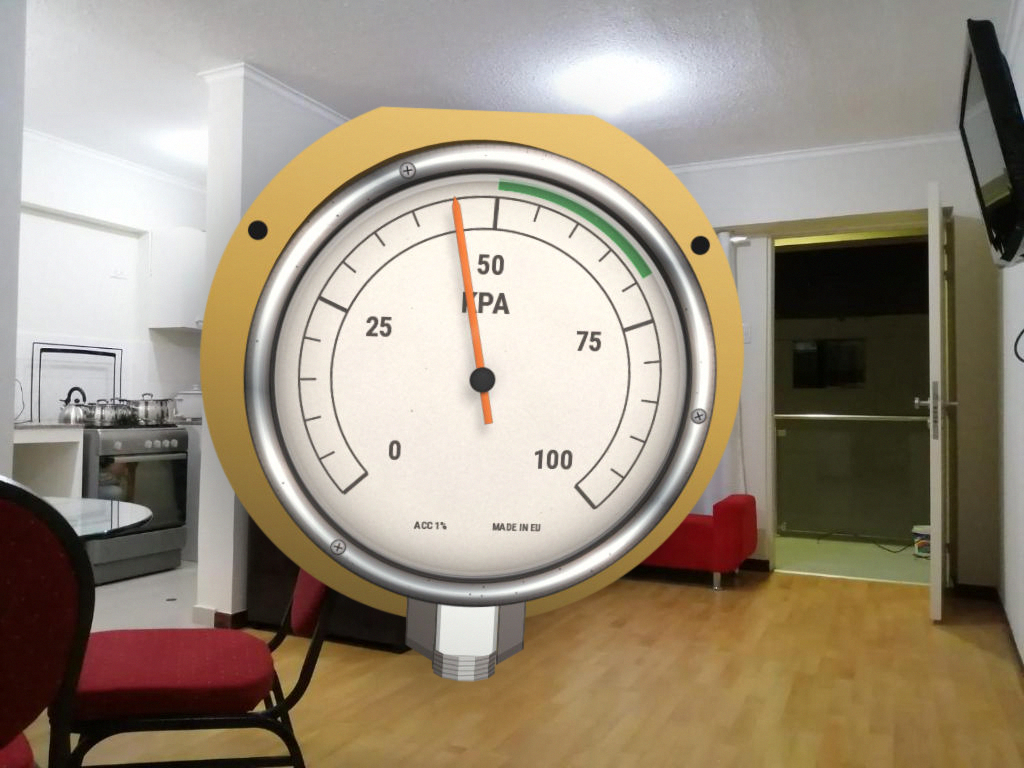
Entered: 45 (kPa)
